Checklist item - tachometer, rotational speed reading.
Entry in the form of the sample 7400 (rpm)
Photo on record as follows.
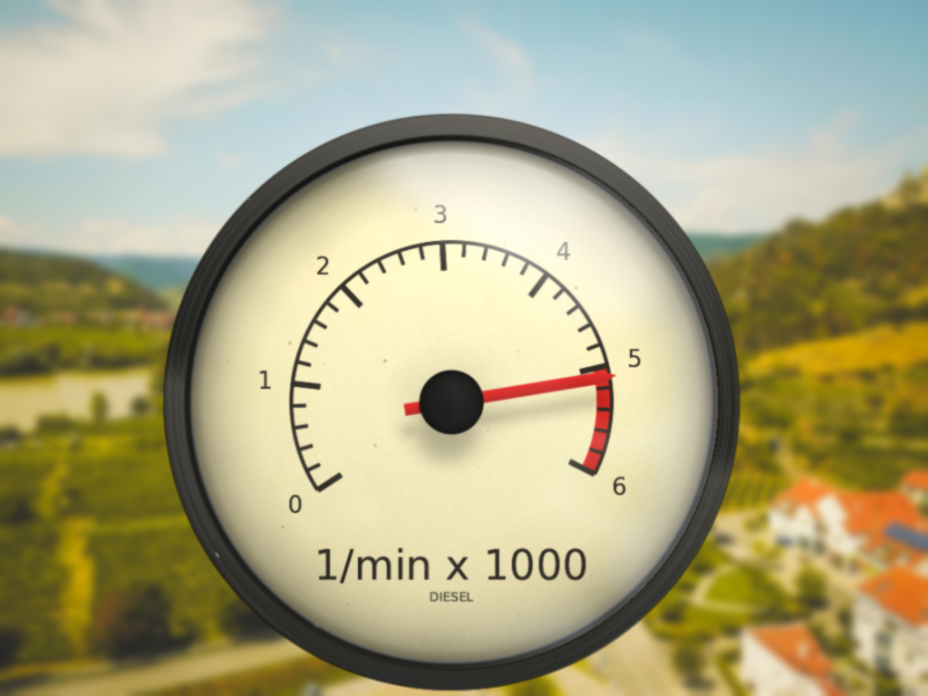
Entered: 5100 (rpm)
